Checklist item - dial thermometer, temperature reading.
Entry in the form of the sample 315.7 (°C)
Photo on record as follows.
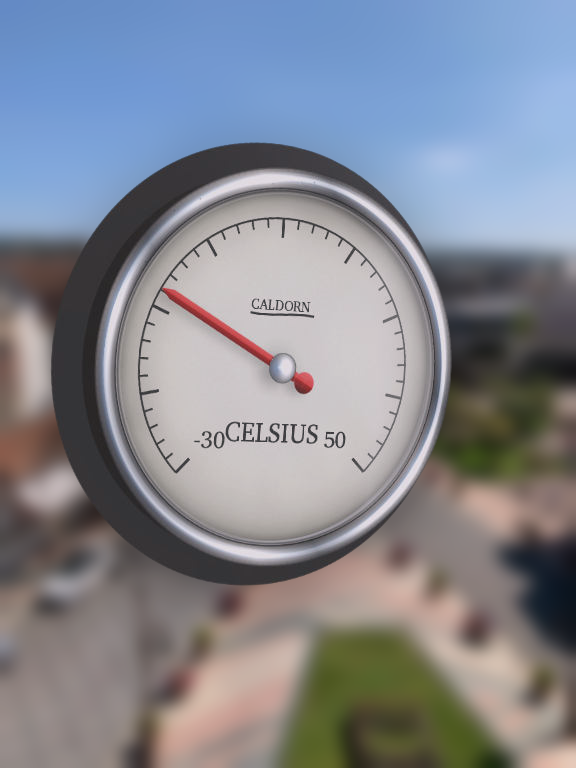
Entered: -8 (°C)
